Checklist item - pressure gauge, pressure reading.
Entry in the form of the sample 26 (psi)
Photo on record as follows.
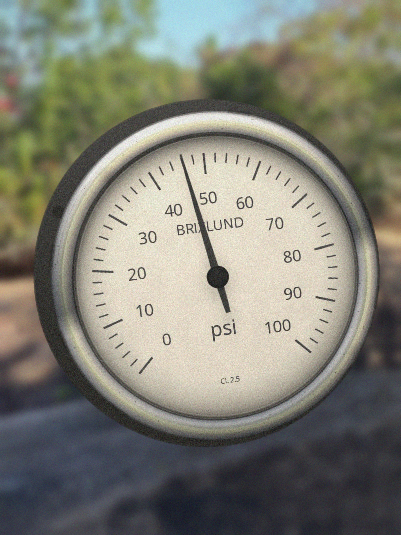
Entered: 46 (psi)
